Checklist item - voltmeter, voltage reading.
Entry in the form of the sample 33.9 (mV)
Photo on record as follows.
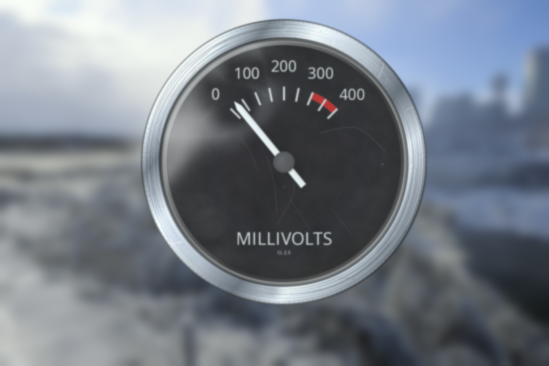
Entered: 25 (mV)
